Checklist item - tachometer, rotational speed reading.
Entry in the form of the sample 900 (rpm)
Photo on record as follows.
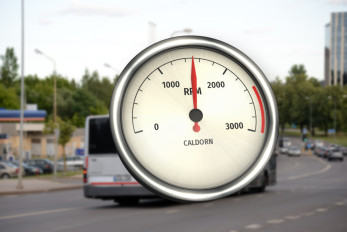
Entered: 1500 (rpm)
